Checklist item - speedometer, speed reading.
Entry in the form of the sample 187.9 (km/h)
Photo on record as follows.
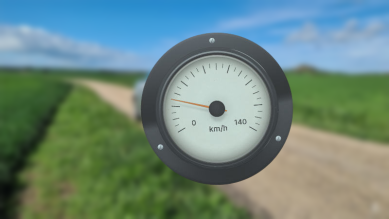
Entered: 25 (km/h)
